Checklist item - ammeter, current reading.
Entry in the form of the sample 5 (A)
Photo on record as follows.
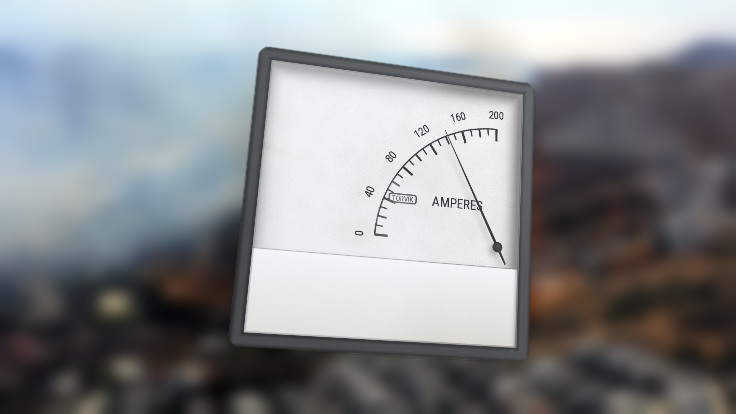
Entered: 140 (A)
